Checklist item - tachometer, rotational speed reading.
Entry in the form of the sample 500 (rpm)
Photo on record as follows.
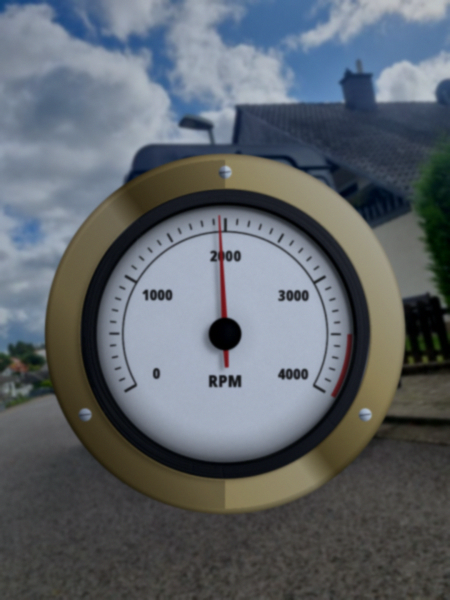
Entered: 1950 (rpm)
